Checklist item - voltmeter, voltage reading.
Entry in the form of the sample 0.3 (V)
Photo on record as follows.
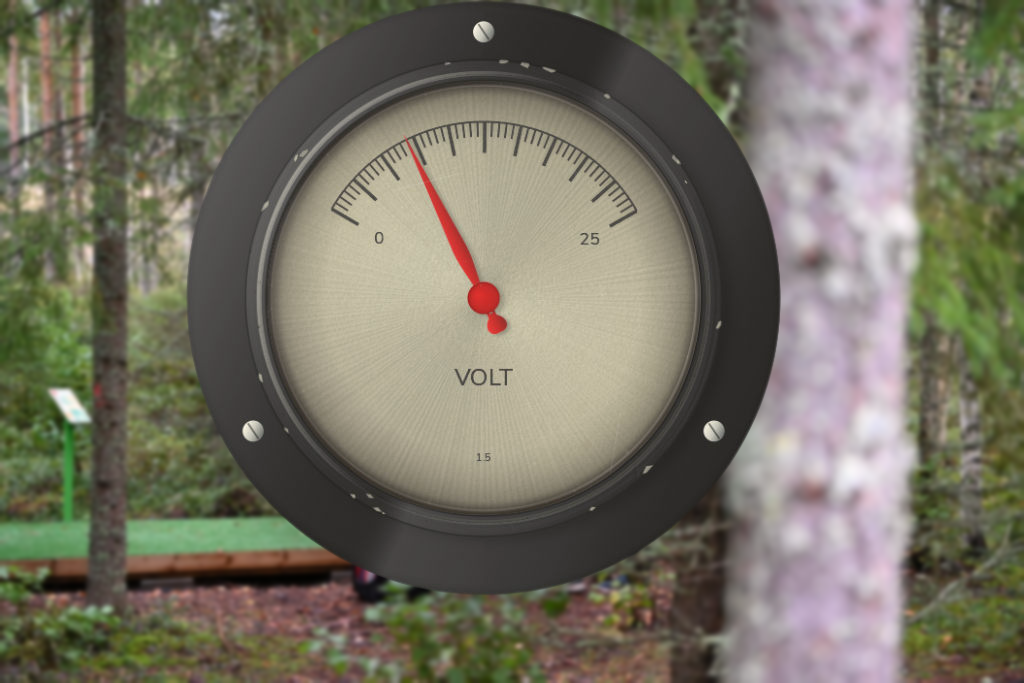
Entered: 7 (V)
